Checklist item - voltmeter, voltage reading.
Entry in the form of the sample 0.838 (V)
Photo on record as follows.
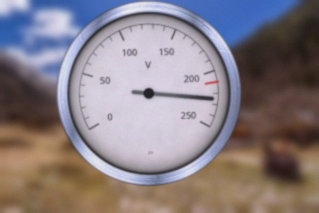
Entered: 225 (V)
